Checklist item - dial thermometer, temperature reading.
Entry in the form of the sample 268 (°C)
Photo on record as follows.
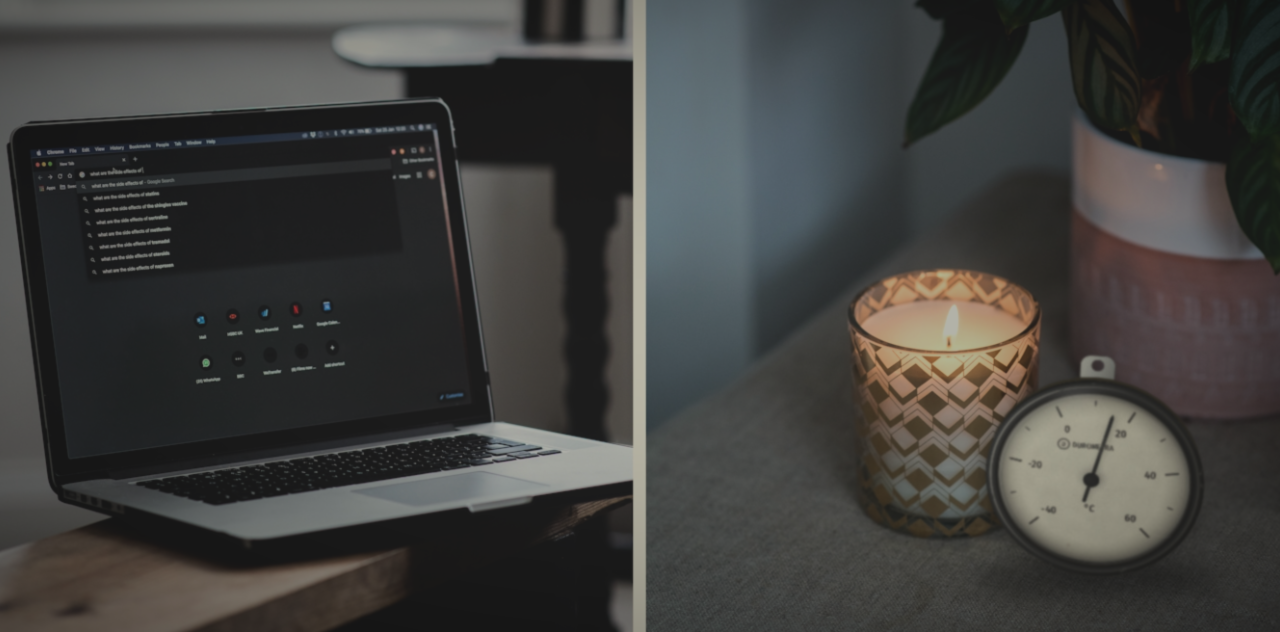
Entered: 15 (°C)
